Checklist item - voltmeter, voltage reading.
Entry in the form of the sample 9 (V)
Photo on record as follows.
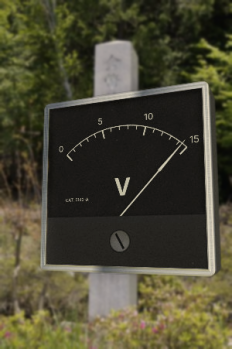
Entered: 14.5 (V)
